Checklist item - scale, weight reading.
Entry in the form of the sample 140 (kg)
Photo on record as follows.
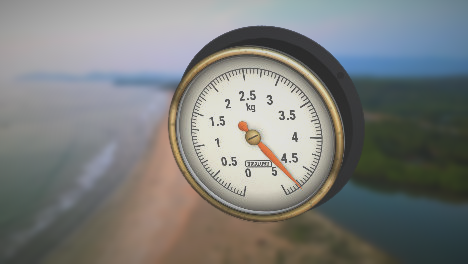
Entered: 4.75 (kg)
